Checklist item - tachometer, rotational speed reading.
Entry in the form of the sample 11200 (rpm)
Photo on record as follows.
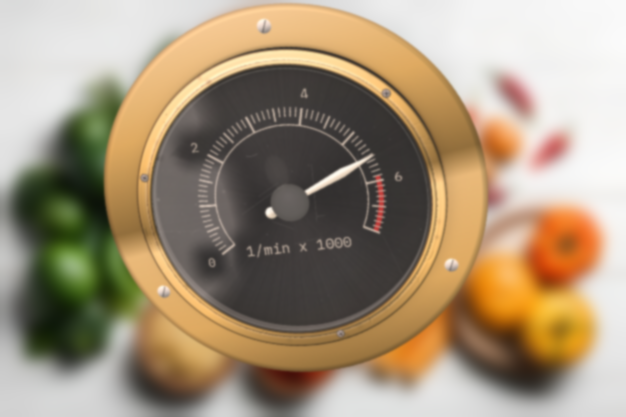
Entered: 5500 (rpm)
